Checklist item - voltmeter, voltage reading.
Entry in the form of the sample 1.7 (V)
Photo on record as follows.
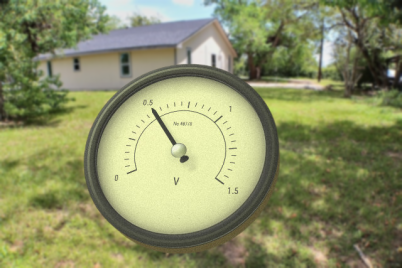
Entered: 0.5 (V)
